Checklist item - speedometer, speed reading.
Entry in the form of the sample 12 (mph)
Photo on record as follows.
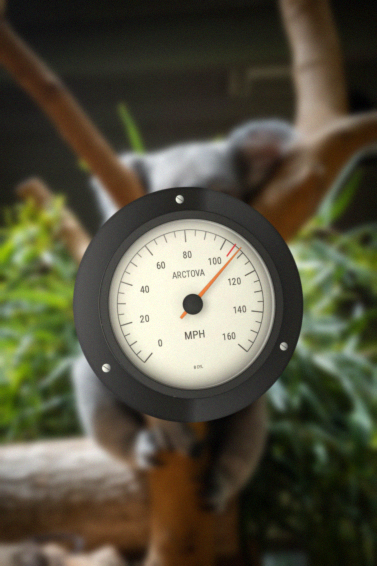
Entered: 107.5 (mph)
